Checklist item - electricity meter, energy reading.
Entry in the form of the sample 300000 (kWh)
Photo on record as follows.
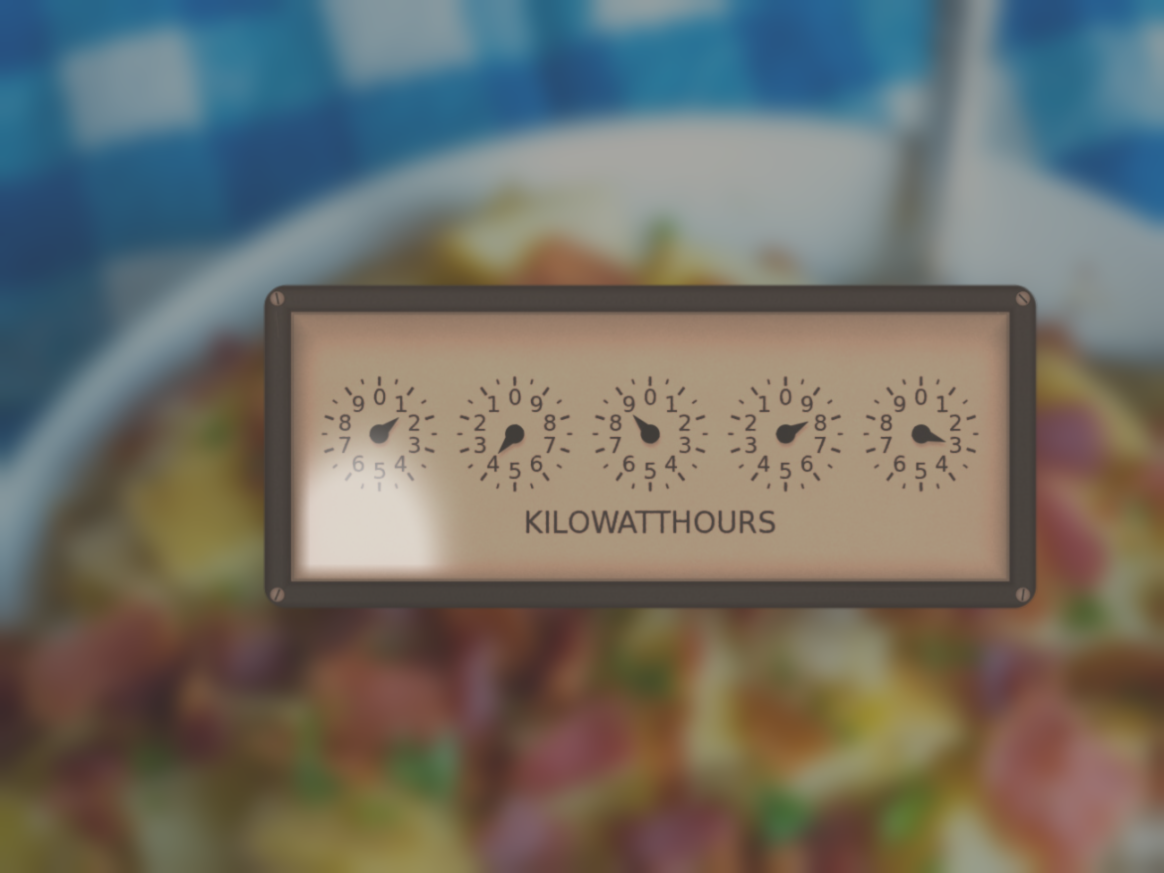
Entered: 13883 (kWh)
